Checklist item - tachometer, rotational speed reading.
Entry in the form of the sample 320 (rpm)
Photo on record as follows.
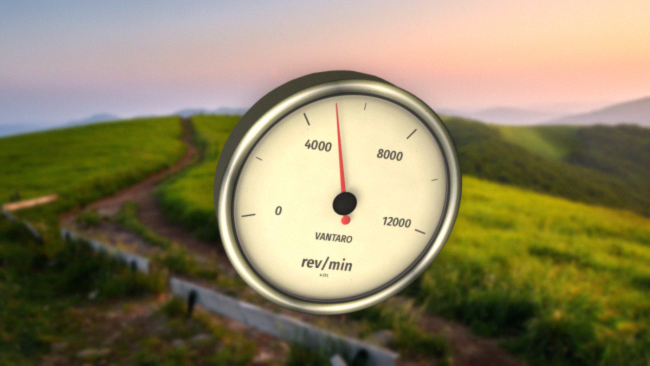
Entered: 5000 (rpm)
